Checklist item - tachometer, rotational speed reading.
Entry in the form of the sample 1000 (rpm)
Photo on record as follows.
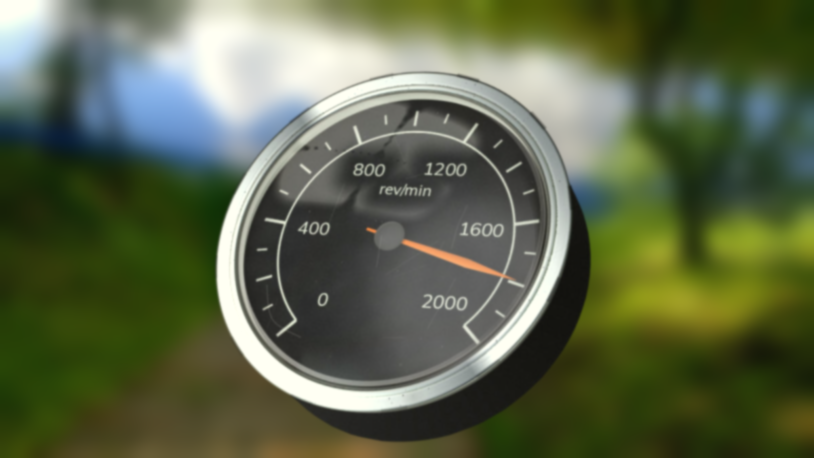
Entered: 1800 (rpm)
